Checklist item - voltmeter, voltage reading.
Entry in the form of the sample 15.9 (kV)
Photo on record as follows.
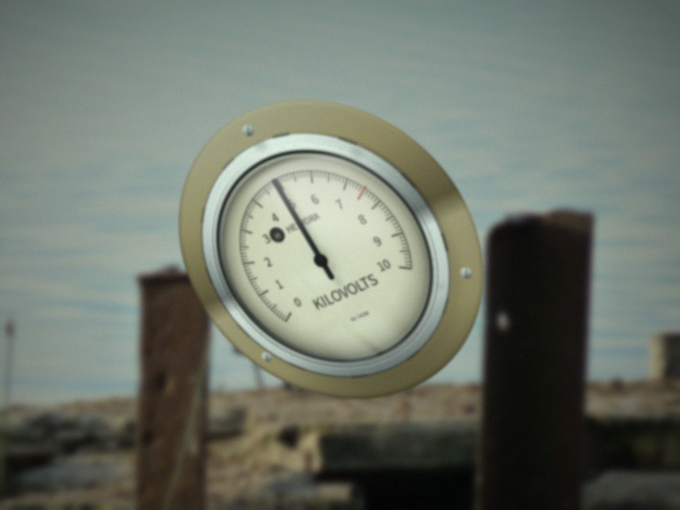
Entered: 5 (kV)
